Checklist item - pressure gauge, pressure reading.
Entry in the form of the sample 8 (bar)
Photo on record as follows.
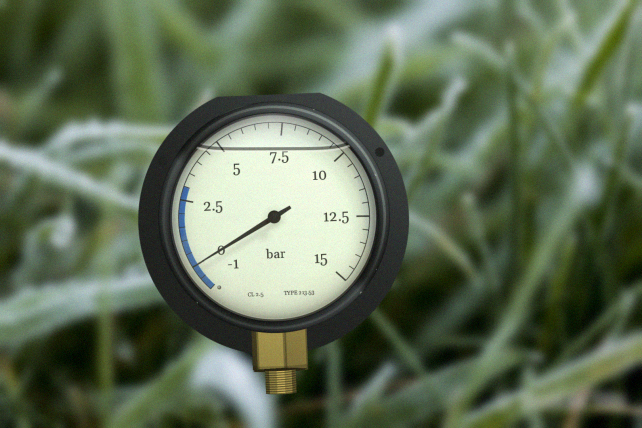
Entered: 0 (bar)
